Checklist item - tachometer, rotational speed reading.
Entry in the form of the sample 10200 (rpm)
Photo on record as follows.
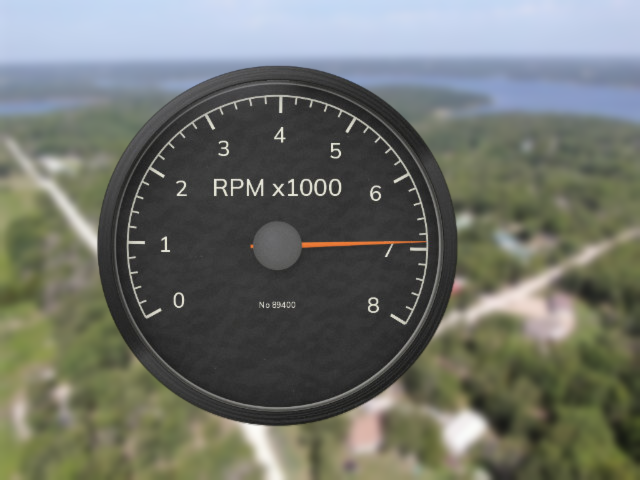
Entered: 6900 (rpm)
